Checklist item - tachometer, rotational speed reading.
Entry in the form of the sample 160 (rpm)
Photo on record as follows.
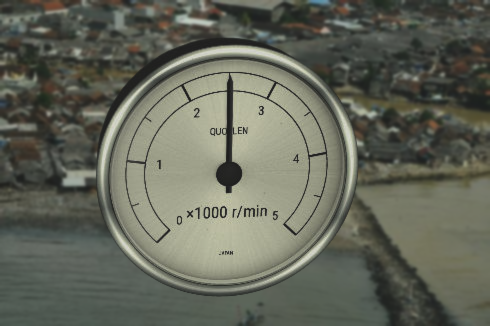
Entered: 2500 (rpm)
